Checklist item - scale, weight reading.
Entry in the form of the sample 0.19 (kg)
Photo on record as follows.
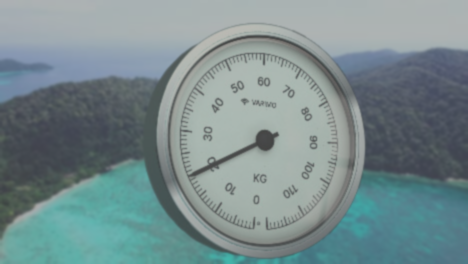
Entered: 20 (kg)
